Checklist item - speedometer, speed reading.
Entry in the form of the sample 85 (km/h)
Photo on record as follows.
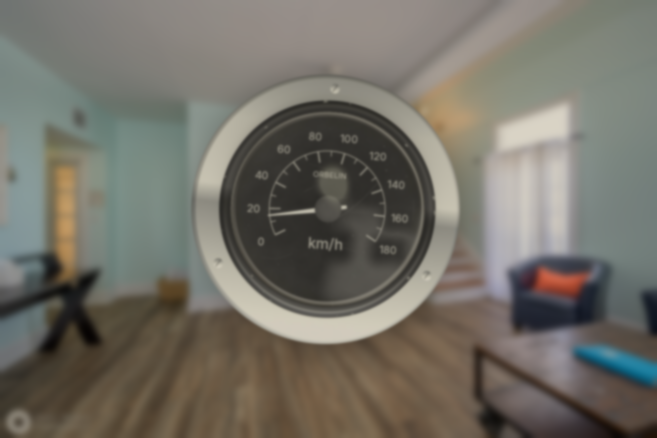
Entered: 15 (km/h)
